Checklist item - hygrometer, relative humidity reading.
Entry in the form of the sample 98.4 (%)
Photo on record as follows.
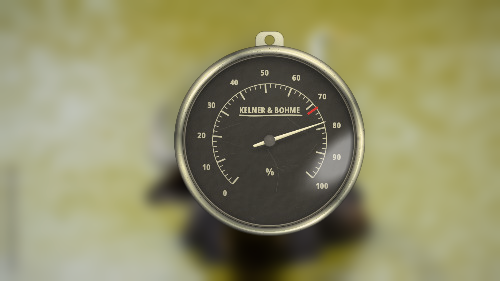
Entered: 78 (%)
